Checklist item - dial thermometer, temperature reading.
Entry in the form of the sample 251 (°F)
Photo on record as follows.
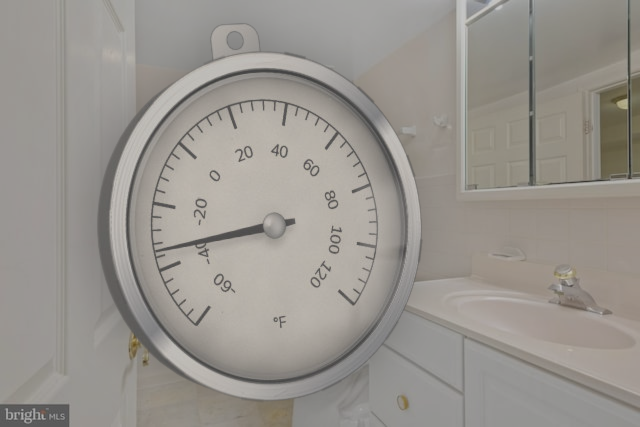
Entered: -34 (°F)
